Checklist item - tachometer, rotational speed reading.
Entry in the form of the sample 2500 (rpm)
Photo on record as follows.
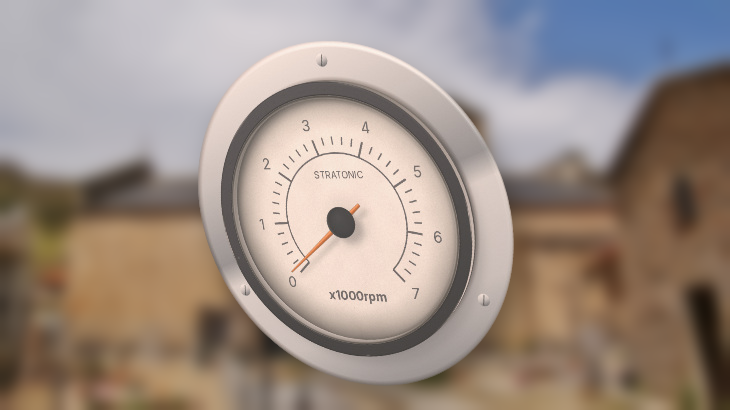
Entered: 100 (rpm)
